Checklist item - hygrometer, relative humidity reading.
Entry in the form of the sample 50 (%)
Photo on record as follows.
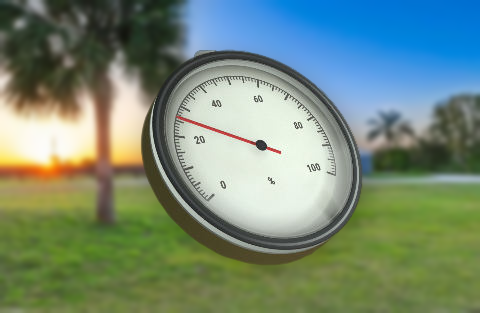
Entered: 25 (%)
